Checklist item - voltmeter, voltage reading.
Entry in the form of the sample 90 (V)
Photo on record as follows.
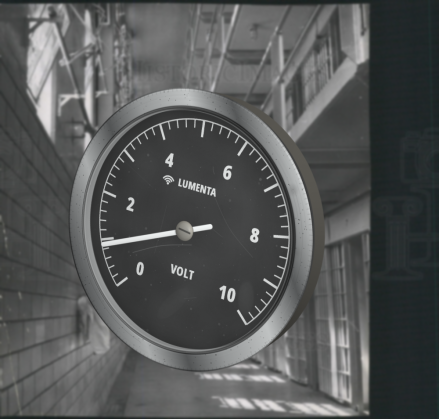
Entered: 0.9 (V)
